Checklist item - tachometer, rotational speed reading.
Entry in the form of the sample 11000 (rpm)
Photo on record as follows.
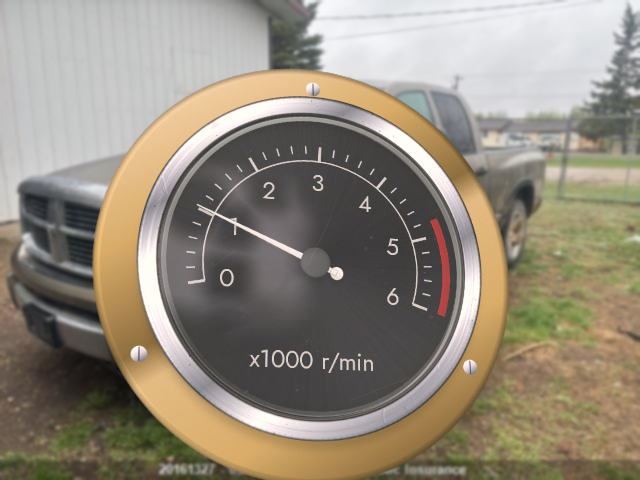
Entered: 1000 (rpm)
